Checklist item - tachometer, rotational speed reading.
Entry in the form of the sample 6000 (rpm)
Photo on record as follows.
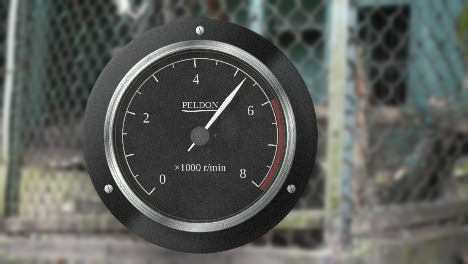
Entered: 5250 (rpm)
